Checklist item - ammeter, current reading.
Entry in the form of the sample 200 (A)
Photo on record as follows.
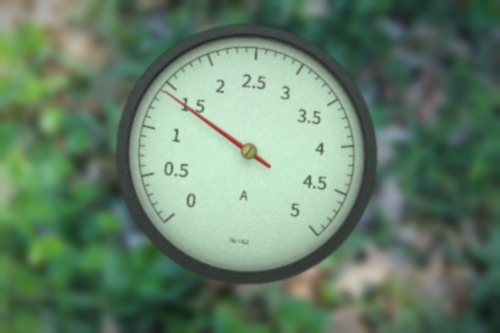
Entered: 1.4 (A)
